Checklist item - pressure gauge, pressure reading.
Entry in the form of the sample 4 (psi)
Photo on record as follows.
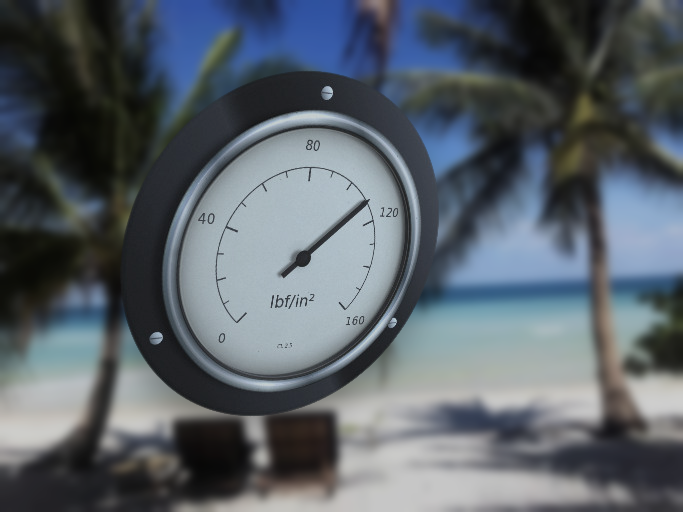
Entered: 110 (psi)
